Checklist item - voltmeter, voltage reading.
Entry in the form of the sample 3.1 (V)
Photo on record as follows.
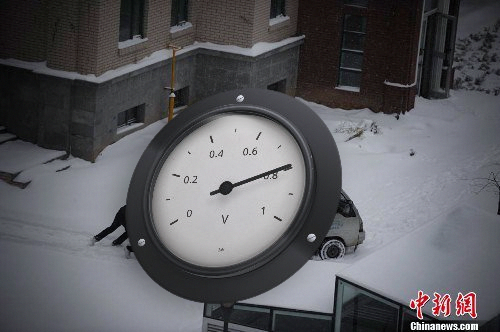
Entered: 0.8 (V)
